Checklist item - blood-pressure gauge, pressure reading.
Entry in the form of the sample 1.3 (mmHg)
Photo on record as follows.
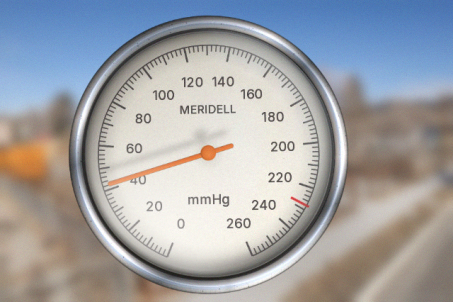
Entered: 42 (mmHg)
